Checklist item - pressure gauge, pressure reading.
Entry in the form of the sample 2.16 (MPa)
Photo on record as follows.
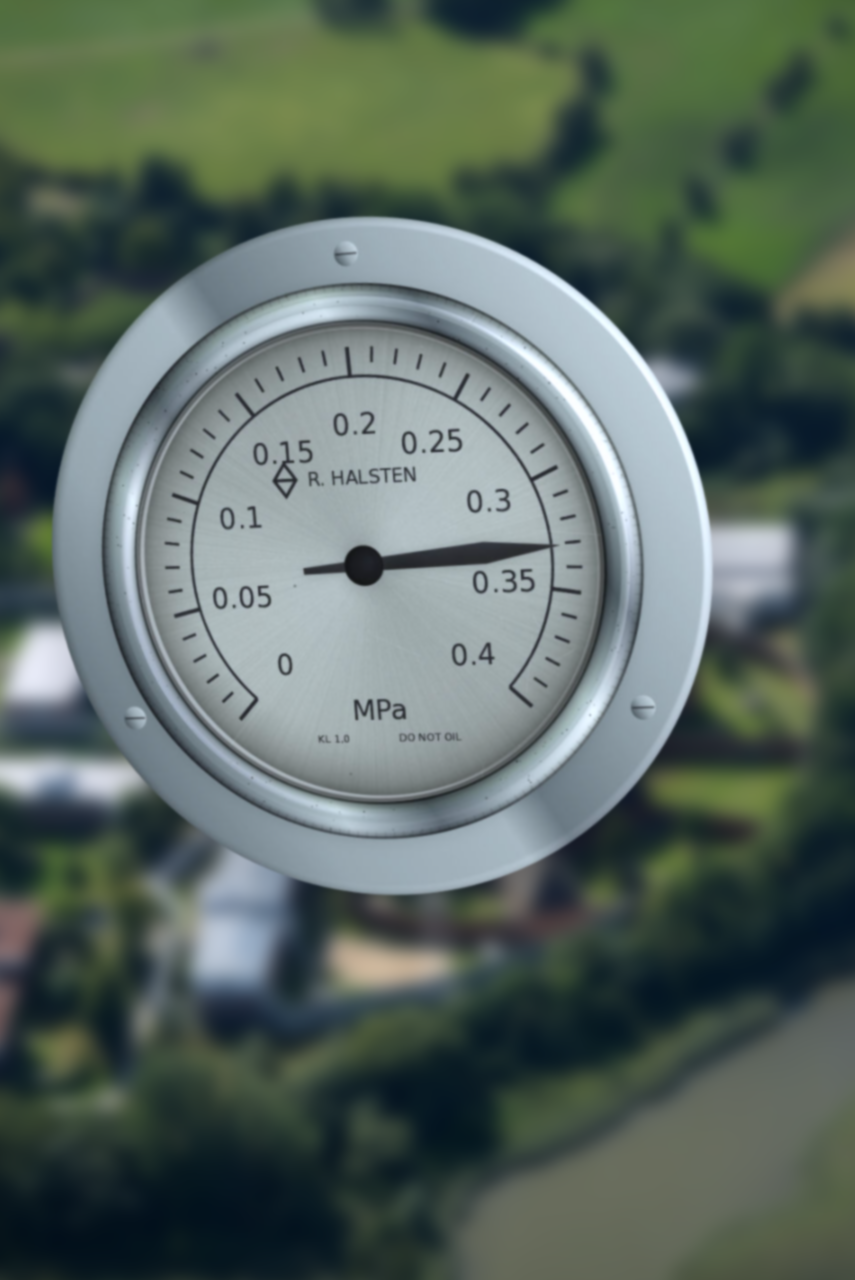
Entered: 0.33 (MPa)
